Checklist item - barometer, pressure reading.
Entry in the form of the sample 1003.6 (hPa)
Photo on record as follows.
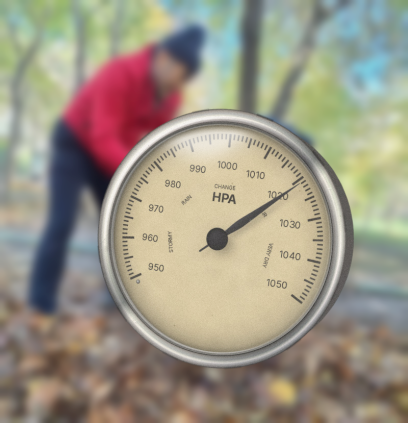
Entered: 1021 (hPa)
